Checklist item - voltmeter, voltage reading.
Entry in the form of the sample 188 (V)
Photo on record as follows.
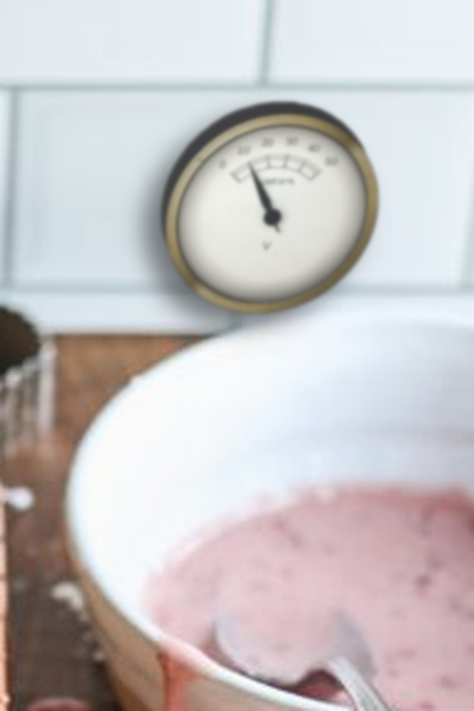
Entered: 10 (V)
